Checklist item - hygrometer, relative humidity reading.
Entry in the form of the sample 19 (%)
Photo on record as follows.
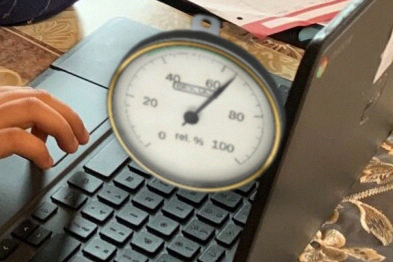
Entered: 64 (%)
